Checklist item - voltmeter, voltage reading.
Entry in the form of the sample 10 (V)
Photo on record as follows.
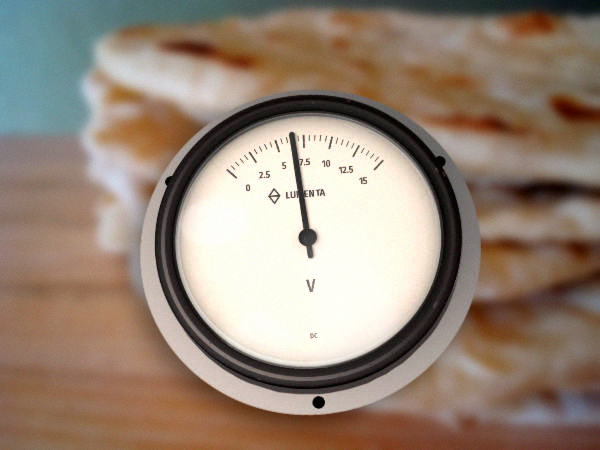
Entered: 6.5 (V)
